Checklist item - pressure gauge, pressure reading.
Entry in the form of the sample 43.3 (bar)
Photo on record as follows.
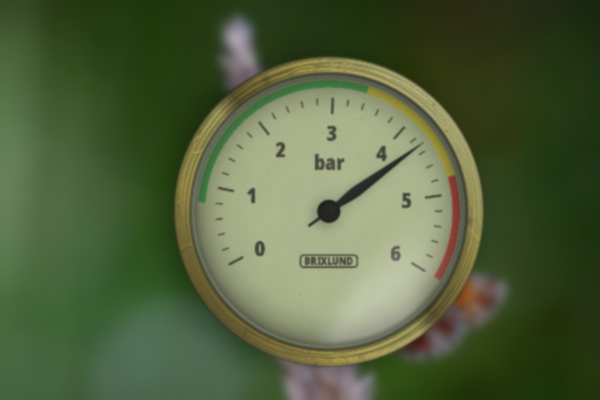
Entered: 4.3 (bar)
